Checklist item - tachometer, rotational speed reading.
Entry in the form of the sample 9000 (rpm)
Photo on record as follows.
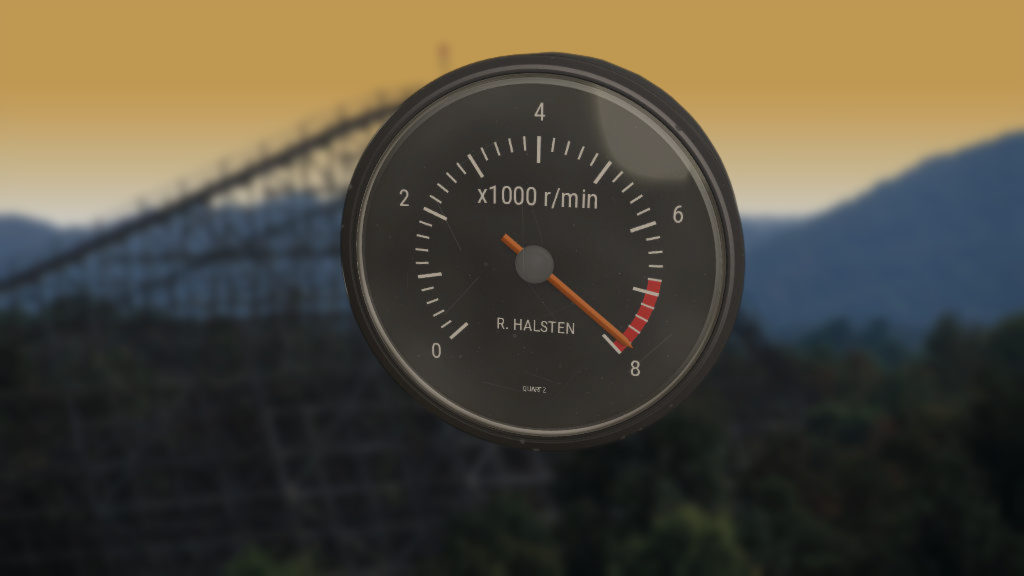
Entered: 7800 (rpm)
